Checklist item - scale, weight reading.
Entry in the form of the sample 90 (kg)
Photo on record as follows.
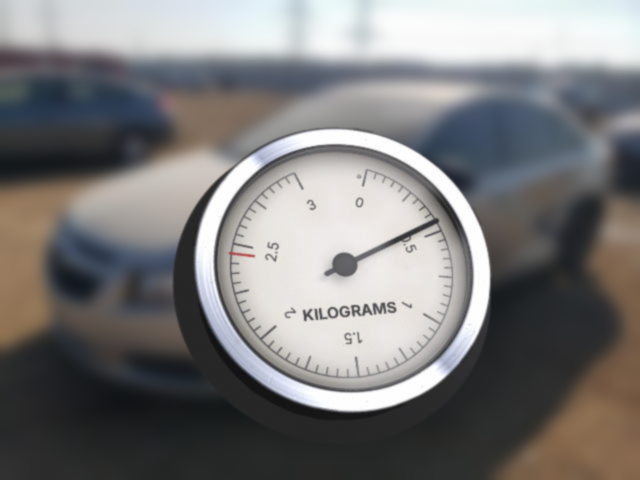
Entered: 0.45 (kg)
